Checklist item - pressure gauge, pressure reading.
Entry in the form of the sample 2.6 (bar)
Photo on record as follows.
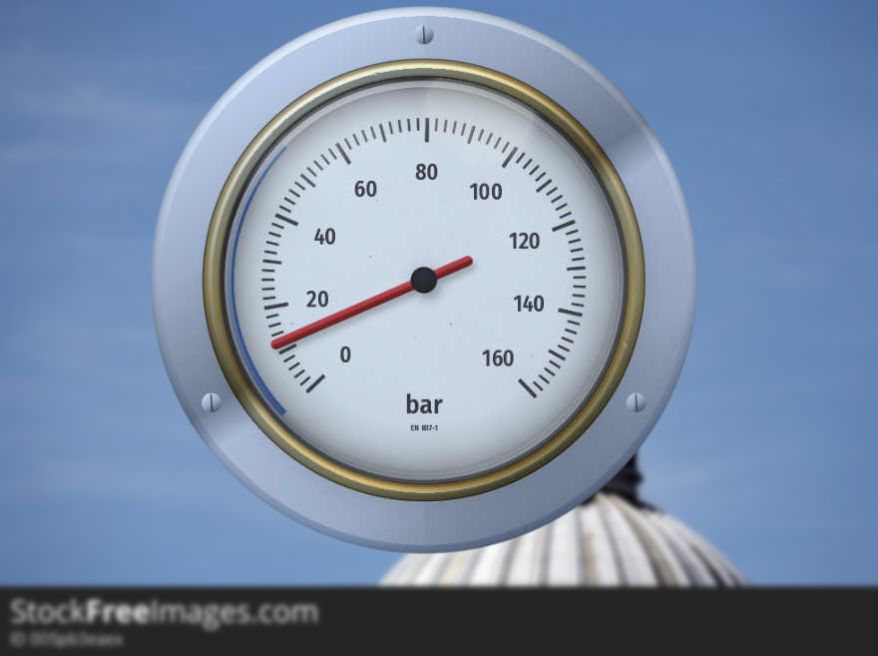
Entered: 12 (bar)
